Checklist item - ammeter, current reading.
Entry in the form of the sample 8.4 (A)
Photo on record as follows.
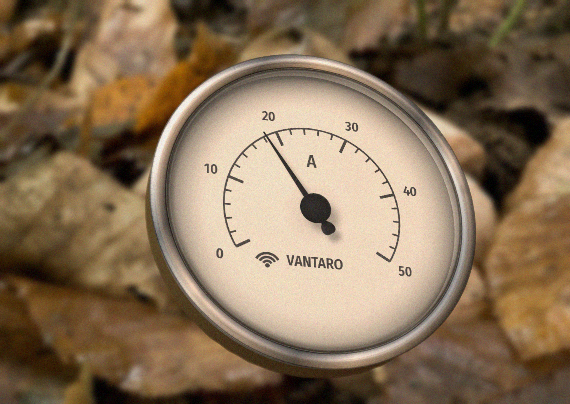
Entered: 18 (A)
